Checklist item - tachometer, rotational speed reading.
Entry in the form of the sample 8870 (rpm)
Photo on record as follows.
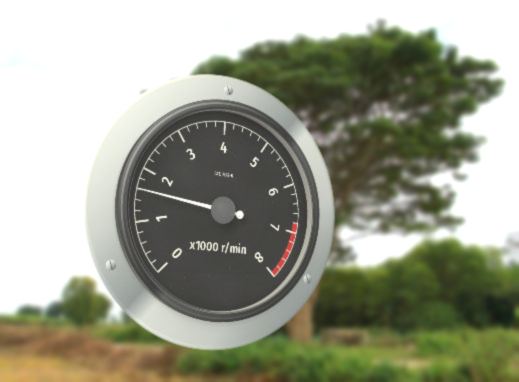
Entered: 1600 (rpm)
